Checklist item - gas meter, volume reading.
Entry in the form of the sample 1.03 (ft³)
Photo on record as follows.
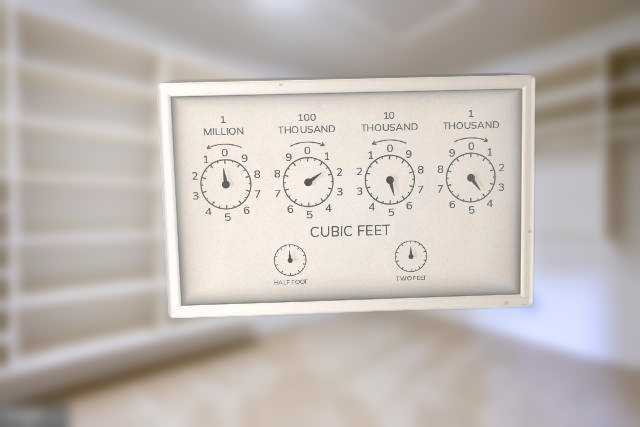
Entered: 15400 (ft³)
